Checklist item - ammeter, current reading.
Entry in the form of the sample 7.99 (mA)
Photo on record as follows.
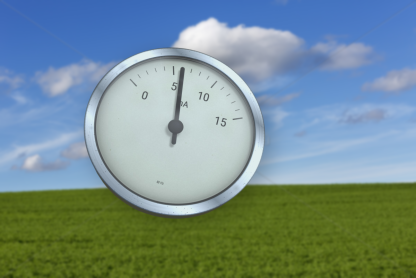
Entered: 6 (mA)
